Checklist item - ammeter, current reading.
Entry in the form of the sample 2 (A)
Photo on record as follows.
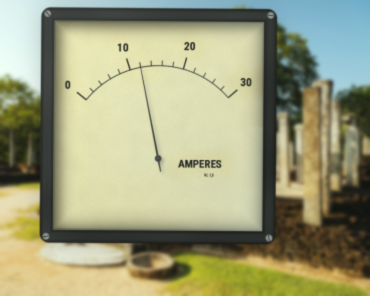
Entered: 12 (A)
